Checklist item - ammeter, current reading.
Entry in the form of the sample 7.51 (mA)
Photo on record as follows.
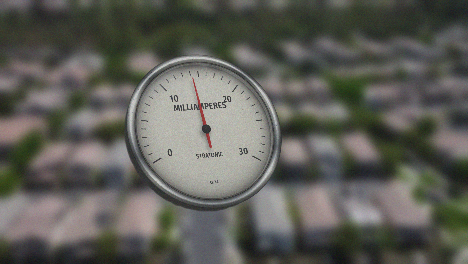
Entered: 14 (mA)
